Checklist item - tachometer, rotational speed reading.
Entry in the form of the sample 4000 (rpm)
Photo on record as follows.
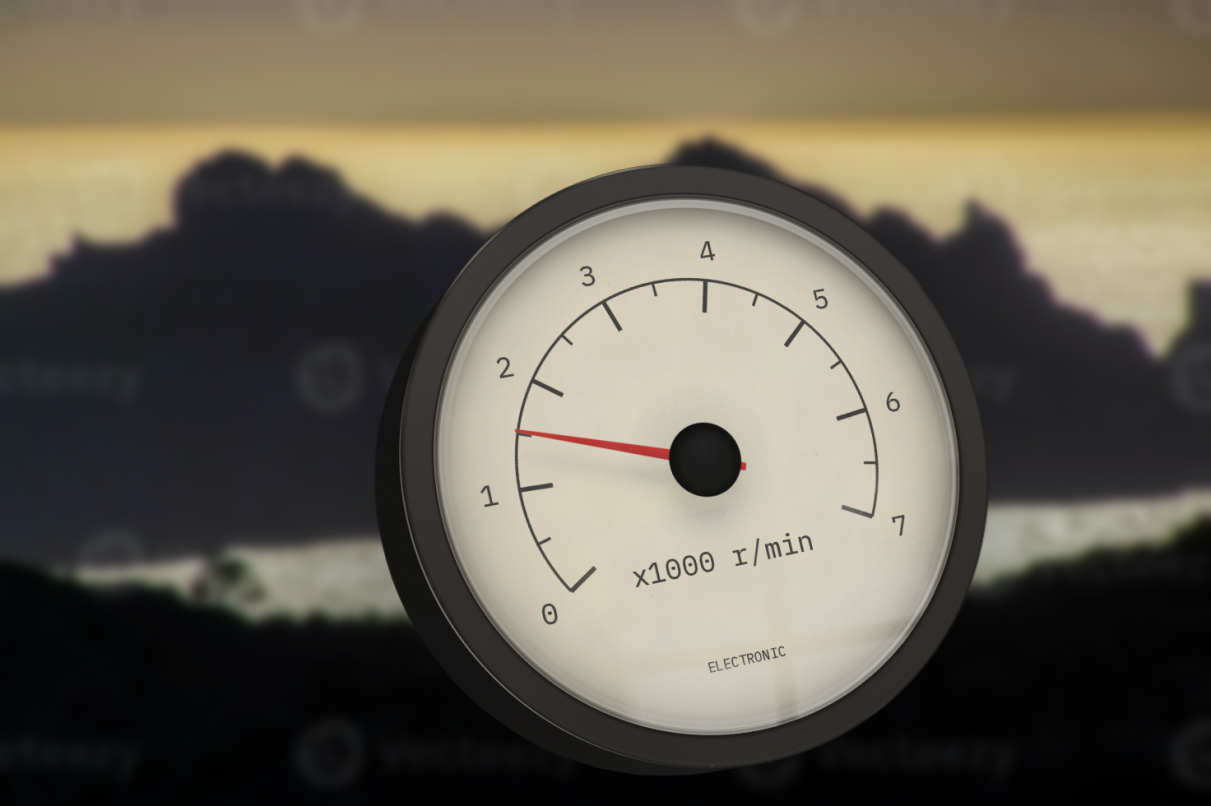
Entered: 1500 (rpm)
